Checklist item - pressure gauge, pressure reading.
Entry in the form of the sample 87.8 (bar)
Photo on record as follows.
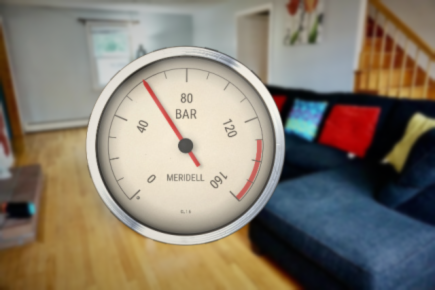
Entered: 60 (bar)
